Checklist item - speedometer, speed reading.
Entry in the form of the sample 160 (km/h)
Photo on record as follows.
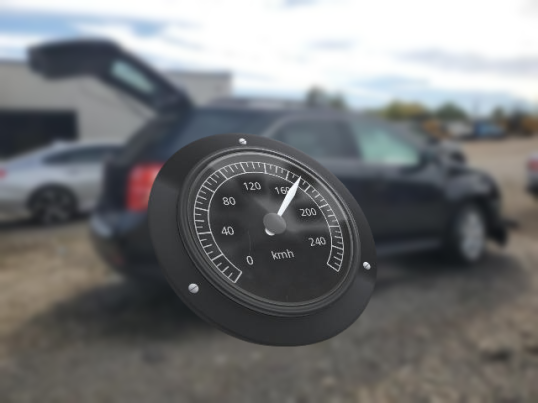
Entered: 170 (km/h)
